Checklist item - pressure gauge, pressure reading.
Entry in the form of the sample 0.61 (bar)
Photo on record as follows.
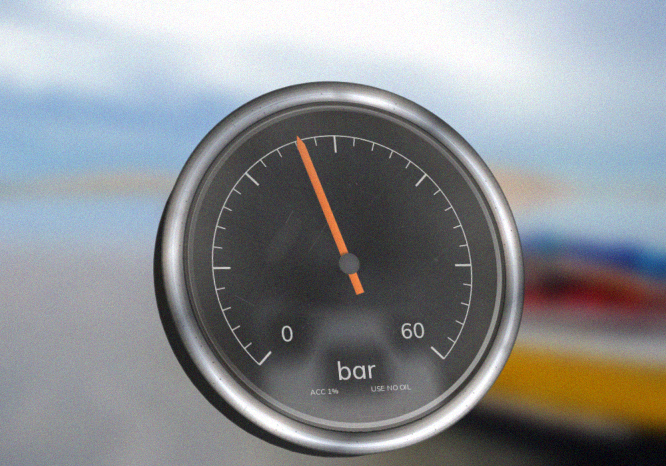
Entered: 26 (bar)
